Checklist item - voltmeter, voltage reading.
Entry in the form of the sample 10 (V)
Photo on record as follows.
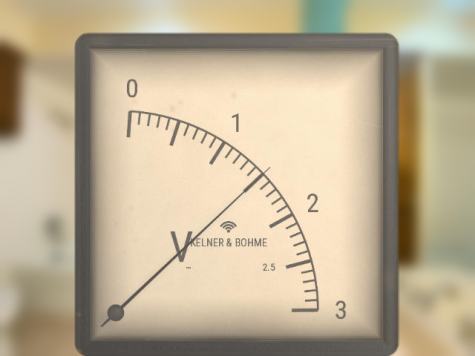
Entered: 1.5 (V)
